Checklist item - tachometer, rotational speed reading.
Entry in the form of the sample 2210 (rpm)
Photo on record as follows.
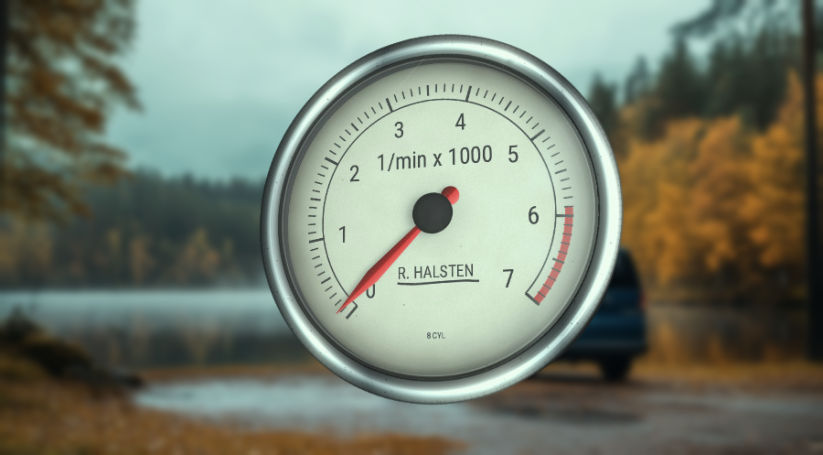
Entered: 100 (rpm)
